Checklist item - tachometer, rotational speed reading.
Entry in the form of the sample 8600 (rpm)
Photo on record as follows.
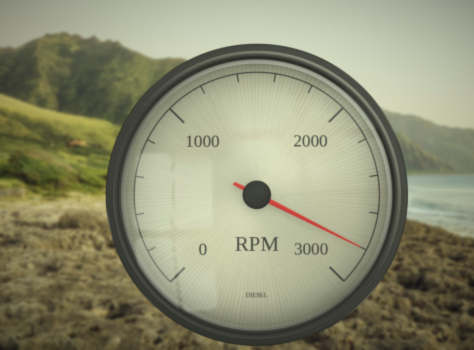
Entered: 2800 (rpm)
